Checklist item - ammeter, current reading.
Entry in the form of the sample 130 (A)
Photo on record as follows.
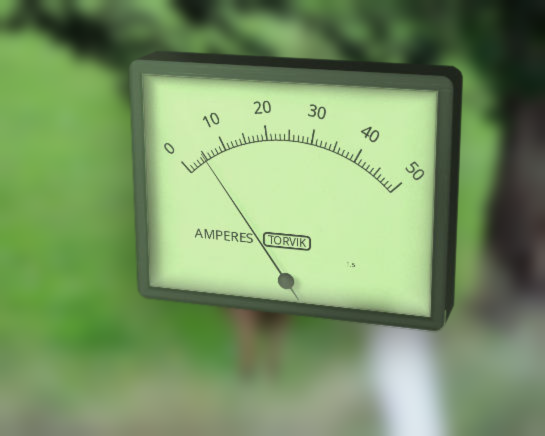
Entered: 5 (A)
